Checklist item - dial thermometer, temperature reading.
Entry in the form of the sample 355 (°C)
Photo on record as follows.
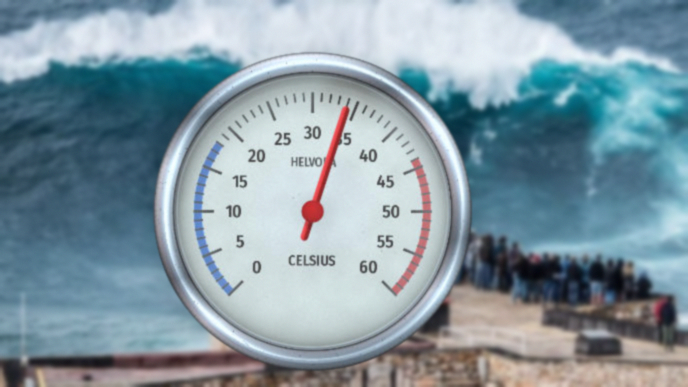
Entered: 34 (°C)
